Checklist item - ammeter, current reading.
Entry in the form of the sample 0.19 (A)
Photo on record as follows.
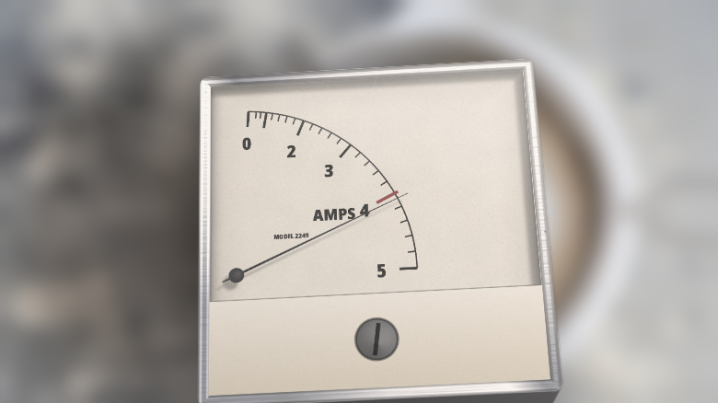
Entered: 4.1 (A)
